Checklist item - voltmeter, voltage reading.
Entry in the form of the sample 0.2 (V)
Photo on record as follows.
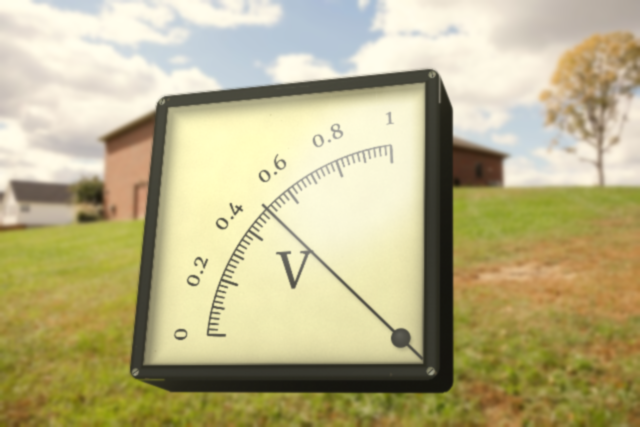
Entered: 0.5 (V)
